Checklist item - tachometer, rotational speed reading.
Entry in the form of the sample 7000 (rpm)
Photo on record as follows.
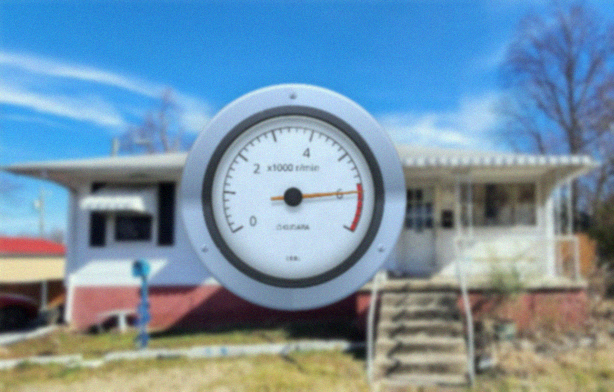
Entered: 6000 (rpm)
